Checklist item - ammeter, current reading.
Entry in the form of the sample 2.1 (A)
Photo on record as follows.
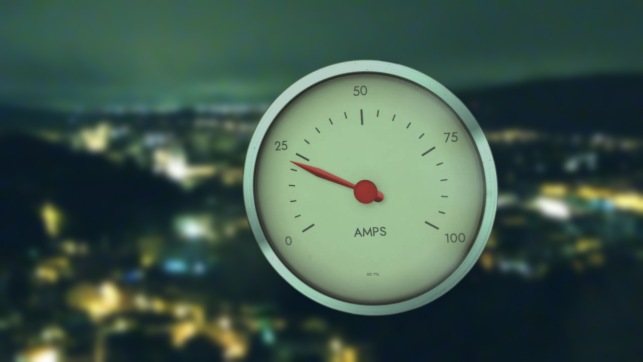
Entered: 22.5 (A)
